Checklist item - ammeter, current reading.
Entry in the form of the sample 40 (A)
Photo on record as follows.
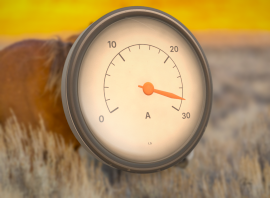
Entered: 28 (A)
